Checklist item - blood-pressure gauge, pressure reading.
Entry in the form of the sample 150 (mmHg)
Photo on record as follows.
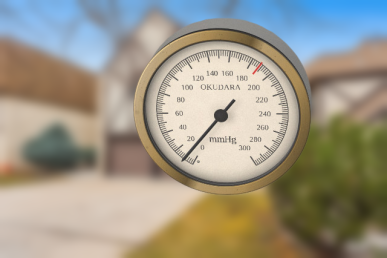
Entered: 10 (mmHg)
